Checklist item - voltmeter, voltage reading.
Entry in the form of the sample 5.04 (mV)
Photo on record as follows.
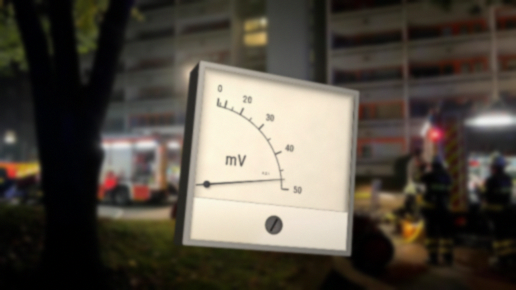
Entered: 47.5 (mV)
